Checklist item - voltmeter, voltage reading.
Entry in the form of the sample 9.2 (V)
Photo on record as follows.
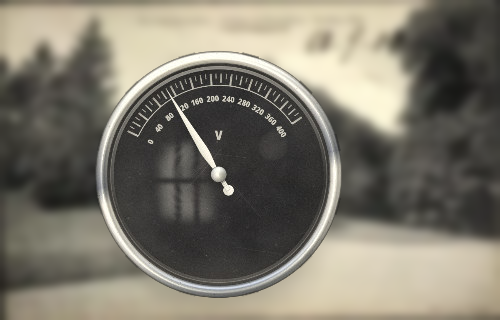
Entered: 110 (V)
